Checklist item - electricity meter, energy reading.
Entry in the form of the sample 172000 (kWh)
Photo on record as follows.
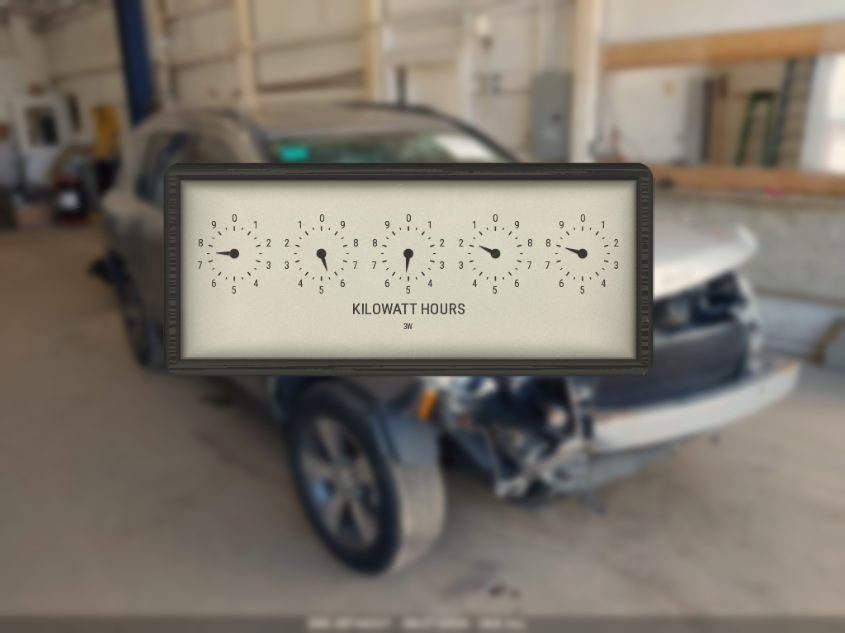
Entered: 75518 (kWh)
